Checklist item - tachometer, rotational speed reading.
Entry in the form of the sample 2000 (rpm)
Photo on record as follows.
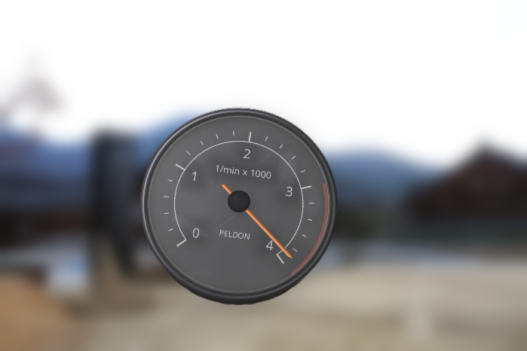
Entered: 3900 (rpm)
